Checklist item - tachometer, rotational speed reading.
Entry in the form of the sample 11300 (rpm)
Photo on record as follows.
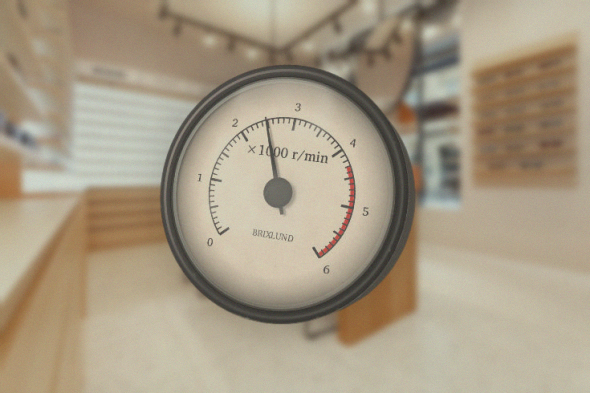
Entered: 2500 (rpm)
